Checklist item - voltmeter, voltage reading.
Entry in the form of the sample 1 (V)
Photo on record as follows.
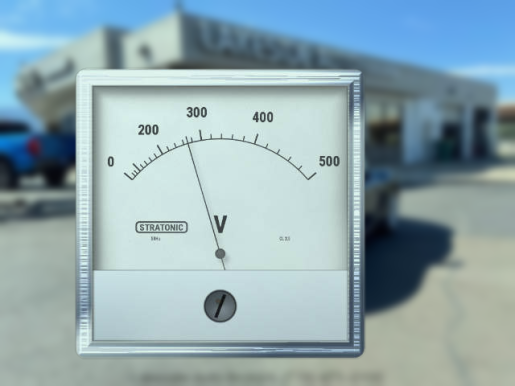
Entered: 270 (V)
